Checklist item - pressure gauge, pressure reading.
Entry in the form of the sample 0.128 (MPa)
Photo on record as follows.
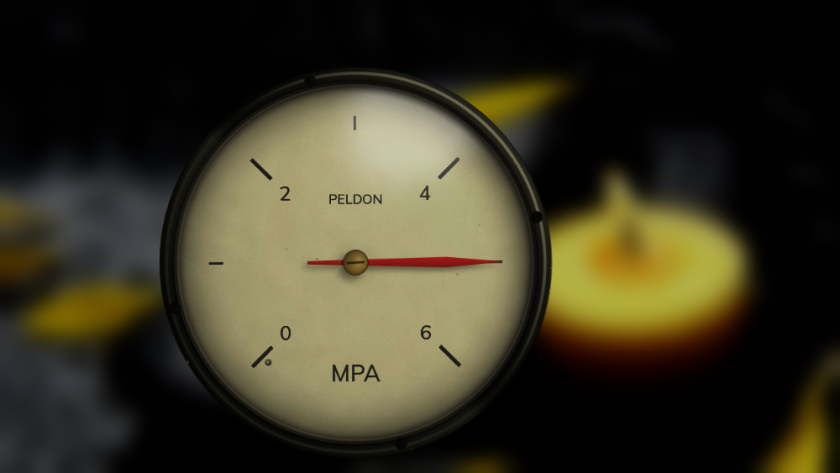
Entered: 5 (MPa)
